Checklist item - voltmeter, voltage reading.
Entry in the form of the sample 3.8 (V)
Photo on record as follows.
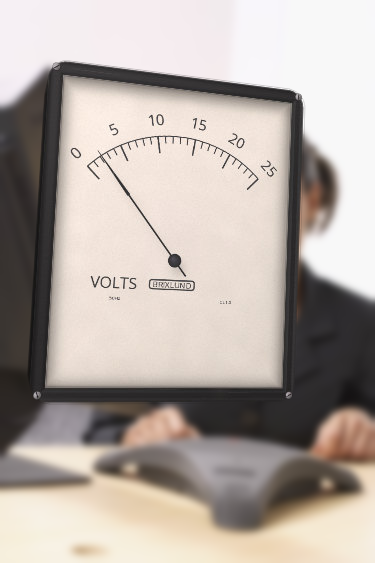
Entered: 2 (V)
